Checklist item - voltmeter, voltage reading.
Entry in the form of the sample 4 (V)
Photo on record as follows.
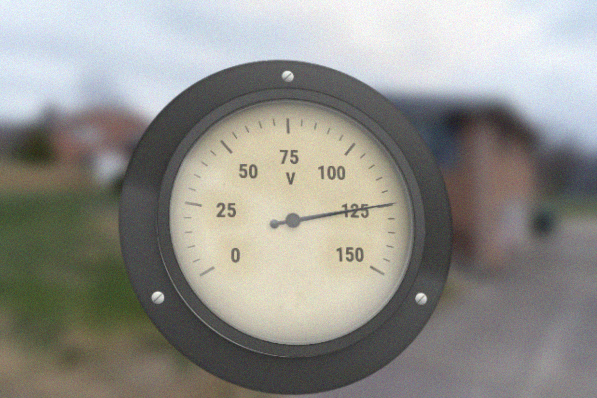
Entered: 125 (V)
